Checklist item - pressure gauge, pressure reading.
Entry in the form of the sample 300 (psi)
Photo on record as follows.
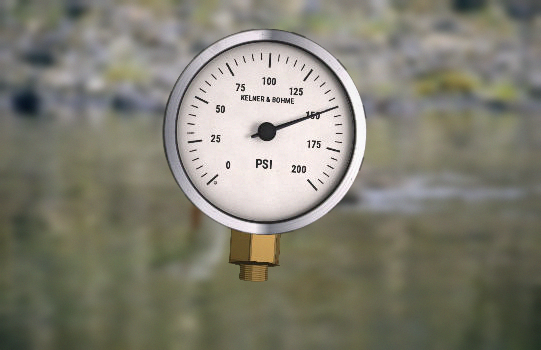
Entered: 150 (psi)
